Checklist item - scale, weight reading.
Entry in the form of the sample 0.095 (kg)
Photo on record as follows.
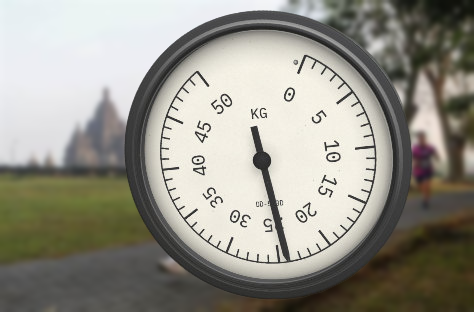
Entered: 24 (kg)
